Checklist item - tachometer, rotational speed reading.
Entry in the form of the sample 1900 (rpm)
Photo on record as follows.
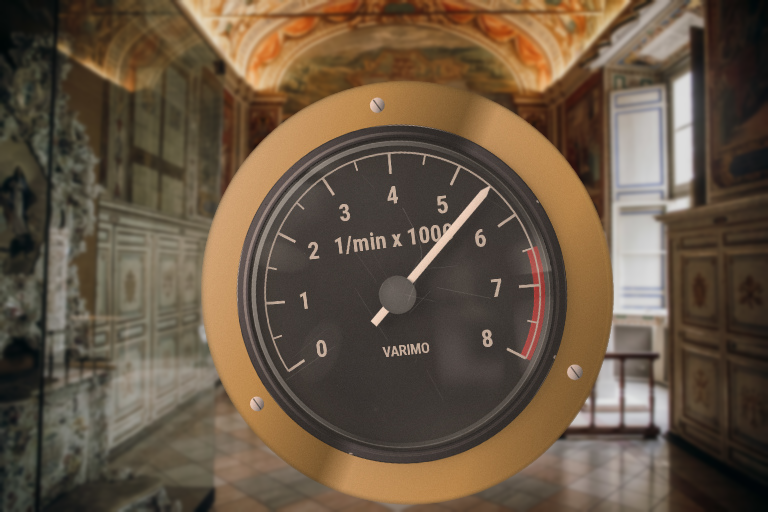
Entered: 5500 (rpm)
